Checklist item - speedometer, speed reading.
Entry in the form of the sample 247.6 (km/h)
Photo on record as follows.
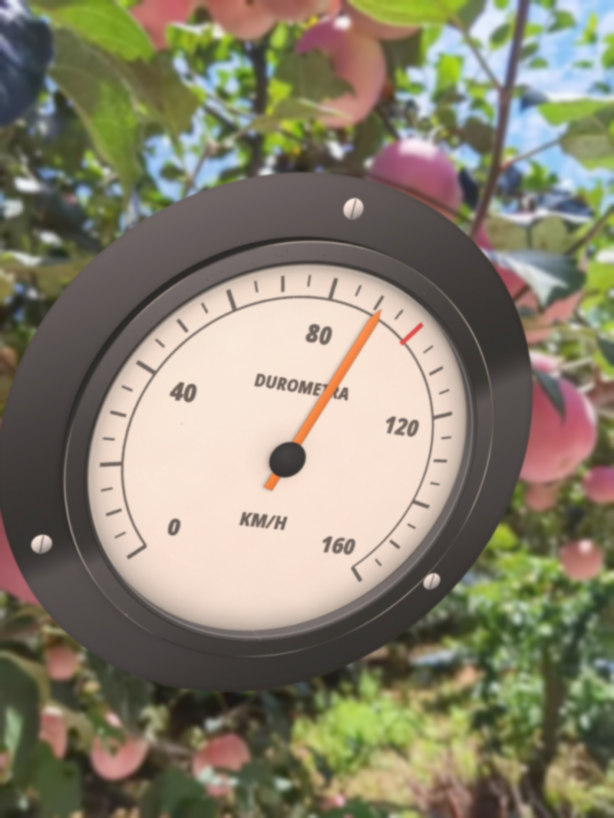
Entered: 90 (km/h)
